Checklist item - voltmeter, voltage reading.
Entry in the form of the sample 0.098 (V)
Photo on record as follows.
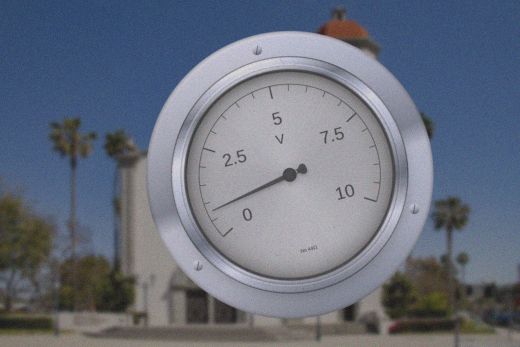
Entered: 0.75 (V)
